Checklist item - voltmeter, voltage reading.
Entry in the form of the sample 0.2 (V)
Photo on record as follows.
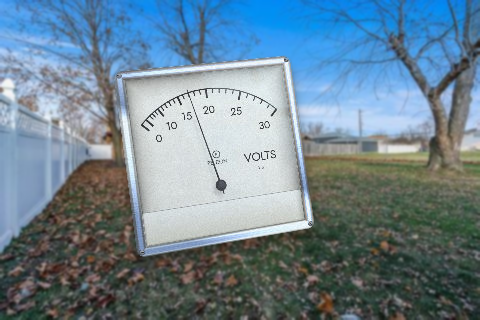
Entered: 17 (V)
